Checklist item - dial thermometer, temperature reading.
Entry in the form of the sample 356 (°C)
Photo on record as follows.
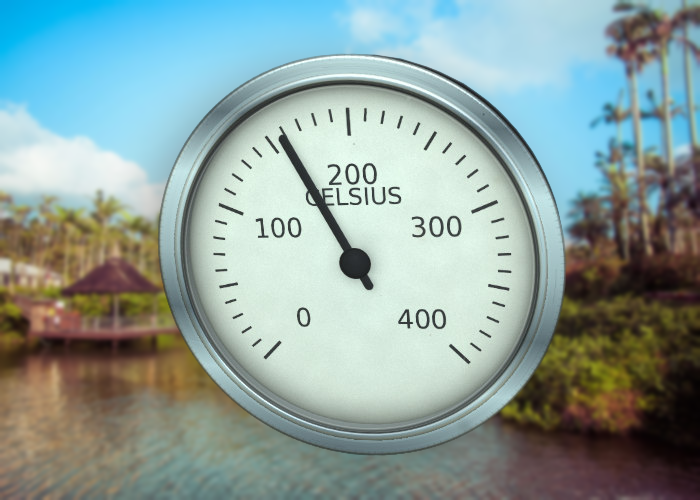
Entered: 160 (°C)
